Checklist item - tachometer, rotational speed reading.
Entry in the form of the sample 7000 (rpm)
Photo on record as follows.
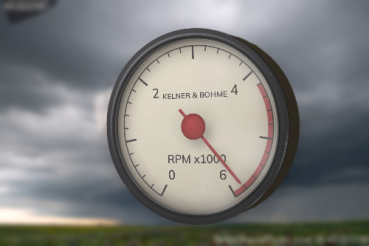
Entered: 5800 (rpm)
